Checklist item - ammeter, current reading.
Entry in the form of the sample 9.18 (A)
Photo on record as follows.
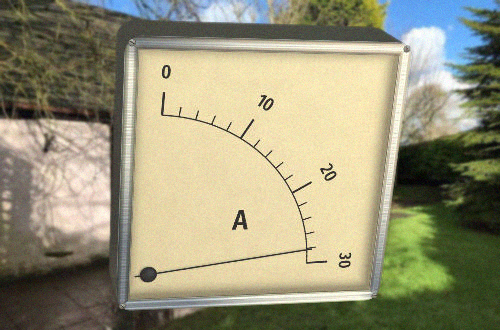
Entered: 28 (A)
